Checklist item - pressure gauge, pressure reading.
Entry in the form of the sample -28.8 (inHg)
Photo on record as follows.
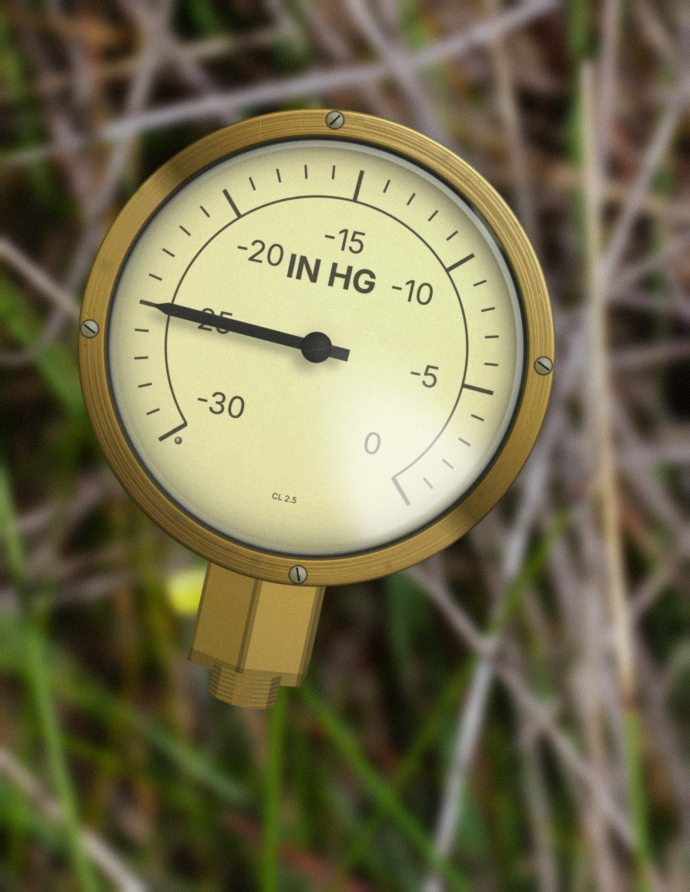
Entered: -25 (inHg)
